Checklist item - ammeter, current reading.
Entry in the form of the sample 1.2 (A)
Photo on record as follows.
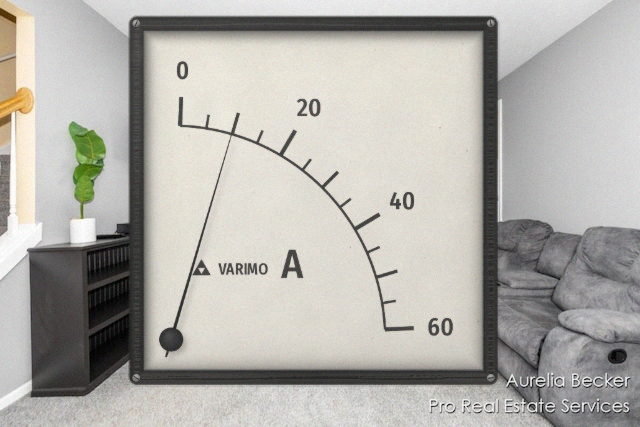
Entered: 10 (A)
